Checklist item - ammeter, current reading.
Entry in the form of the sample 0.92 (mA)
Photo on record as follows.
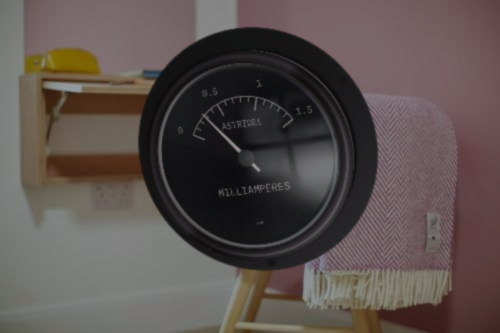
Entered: 0.3 (mA)
